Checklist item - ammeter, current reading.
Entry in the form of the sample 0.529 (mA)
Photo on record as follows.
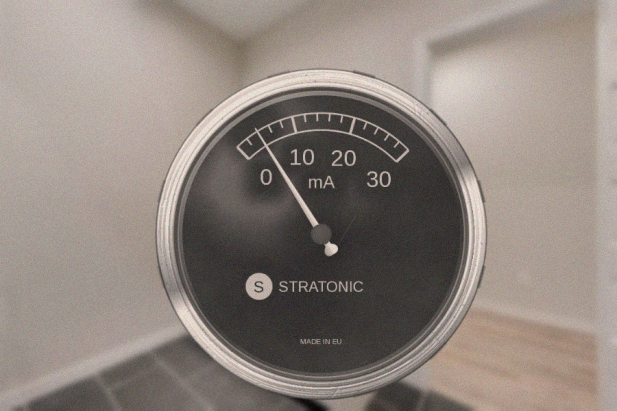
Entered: 4 (mA)
